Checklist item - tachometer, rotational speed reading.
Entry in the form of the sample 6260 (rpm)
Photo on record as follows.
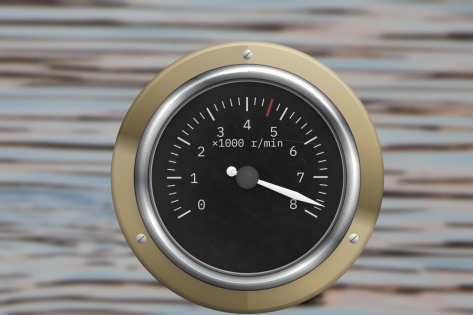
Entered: 7700 (rpm)
